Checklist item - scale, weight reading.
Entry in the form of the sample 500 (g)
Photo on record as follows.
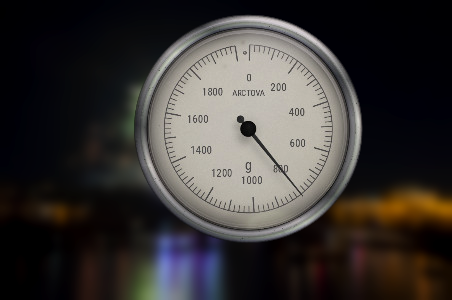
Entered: 800 (g)
